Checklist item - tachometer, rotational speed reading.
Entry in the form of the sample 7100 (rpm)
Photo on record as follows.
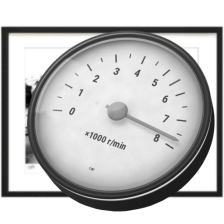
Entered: 7750 (rpm)
